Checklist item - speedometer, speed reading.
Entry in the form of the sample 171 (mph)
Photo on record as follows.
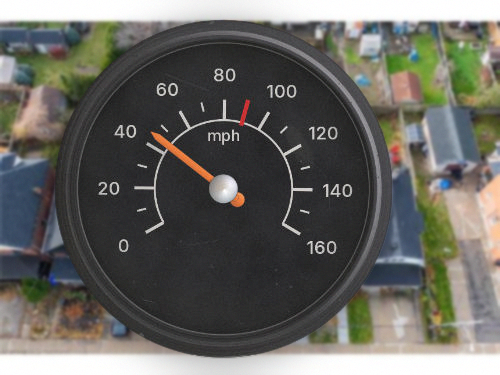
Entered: 45 (mph)
